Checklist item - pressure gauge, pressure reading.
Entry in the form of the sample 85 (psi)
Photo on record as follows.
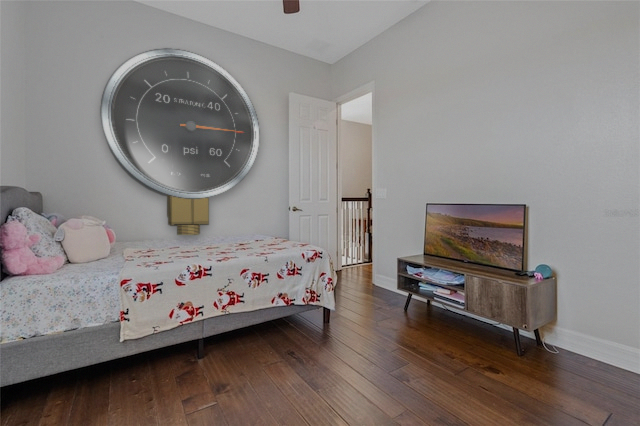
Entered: 50 (psi)
